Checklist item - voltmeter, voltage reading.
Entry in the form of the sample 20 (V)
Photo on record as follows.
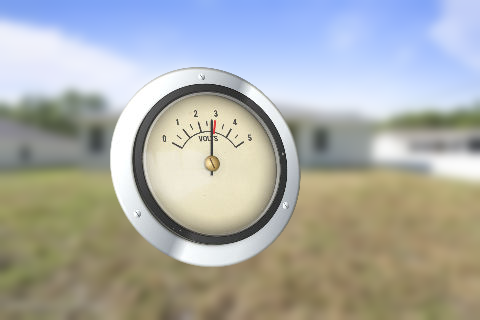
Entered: 2.75 (V)
